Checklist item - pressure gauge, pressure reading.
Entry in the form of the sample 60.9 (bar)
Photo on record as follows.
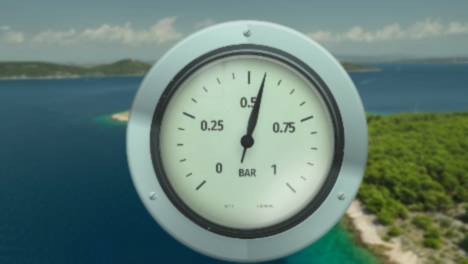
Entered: 0.55 (bar)
